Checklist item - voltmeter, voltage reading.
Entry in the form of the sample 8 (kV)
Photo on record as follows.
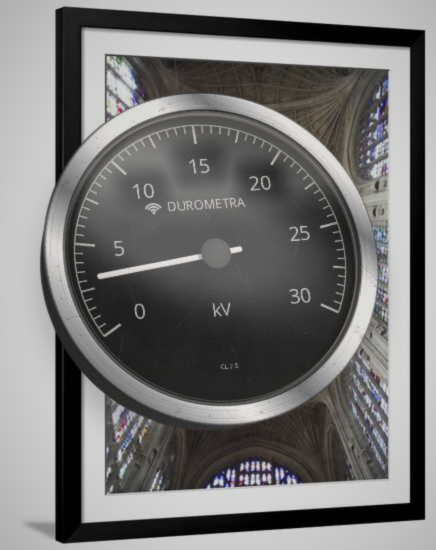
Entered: 3 (kV)
